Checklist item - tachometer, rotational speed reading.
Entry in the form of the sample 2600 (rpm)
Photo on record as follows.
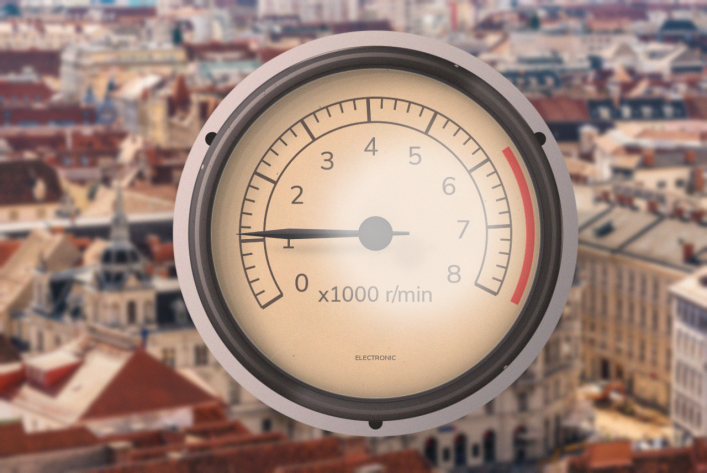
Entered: 1100 (rpm)
